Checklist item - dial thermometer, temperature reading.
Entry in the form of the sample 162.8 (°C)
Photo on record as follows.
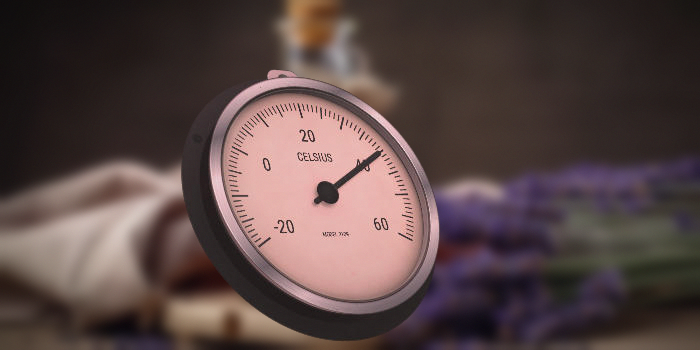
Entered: 40 (°C)
